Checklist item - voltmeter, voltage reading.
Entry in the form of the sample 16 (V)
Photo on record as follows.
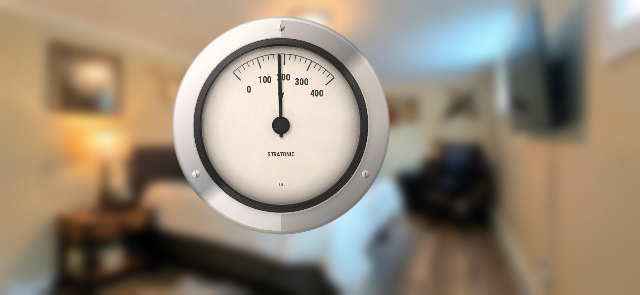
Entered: 180 (V)
